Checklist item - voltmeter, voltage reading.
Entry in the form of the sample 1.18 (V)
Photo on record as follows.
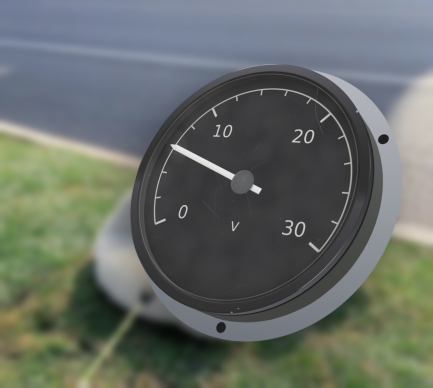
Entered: 6 (V)
